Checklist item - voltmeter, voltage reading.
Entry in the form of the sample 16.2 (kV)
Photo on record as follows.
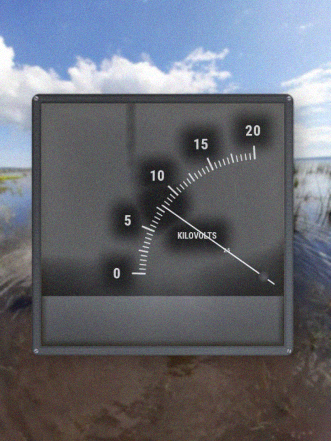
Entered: 8 (kV)
